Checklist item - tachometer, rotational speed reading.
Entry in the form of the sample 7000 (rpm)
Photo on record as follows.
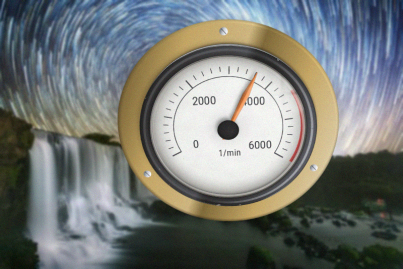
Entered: 3600 (rpm)
